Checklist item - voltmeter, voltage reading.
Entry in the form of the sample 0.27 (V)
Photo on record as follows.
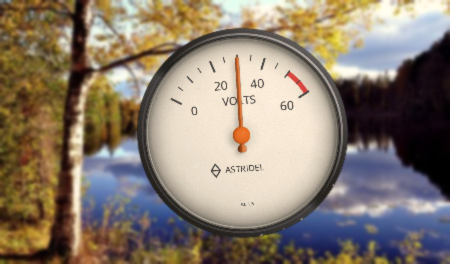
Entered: 30 (V)
